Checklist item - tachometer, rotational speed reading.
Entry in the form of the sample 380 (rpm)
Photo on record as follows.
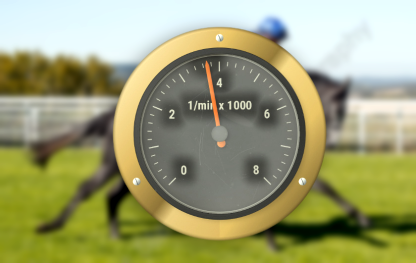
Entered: 3700 (rpm)
